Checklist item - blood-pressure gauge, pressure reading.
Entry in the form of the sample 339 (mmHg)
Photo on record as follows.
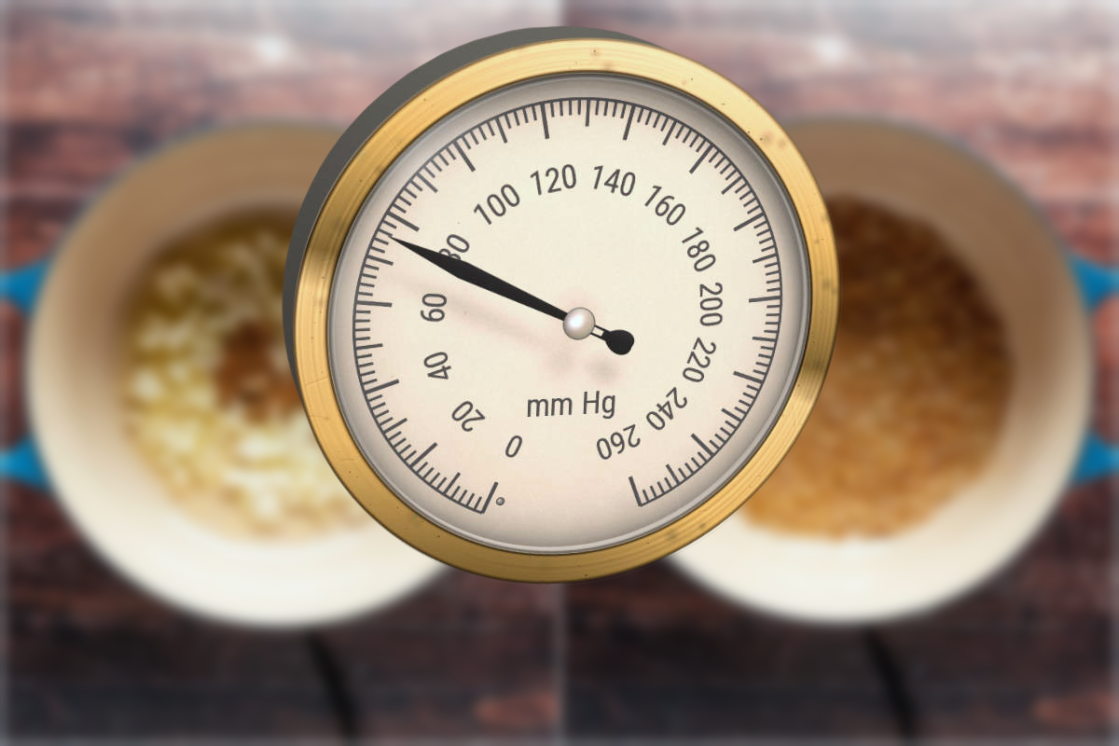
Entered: 76 (mmHg)
